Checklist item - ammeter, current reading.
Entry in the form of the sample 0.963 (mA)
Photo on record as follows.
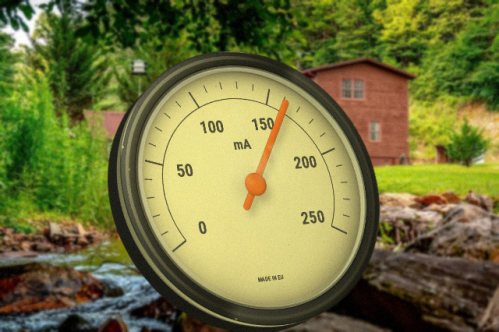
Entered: 160 (mA)
